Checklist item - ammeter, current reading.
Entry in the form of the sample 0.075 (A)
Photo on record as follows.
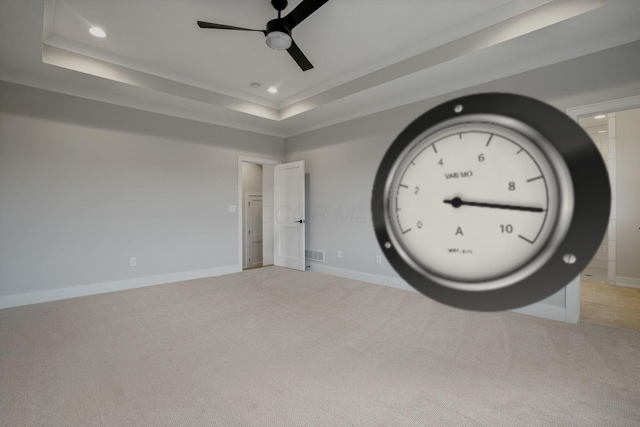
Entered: 9 (A)
